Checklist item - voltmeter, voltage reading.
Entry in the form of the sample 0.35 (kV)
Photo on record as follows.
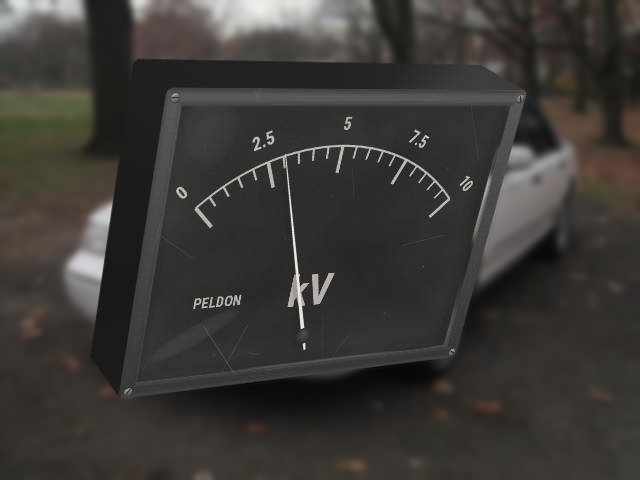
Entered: 3 (kV)
